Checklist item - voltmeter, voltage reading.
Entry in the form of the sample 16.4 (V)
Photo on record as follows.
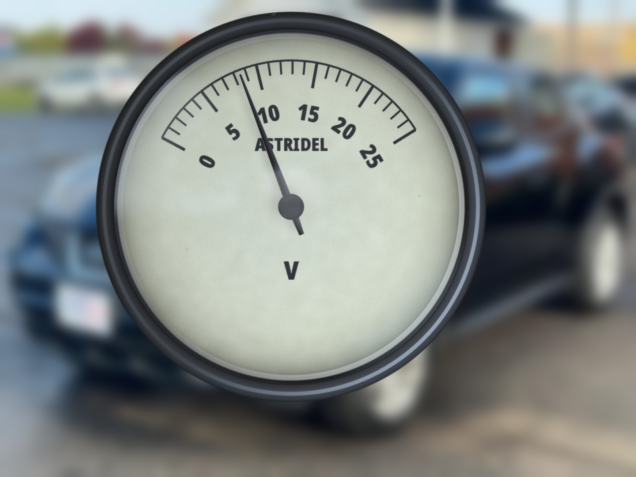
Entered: 8.5 (V)
